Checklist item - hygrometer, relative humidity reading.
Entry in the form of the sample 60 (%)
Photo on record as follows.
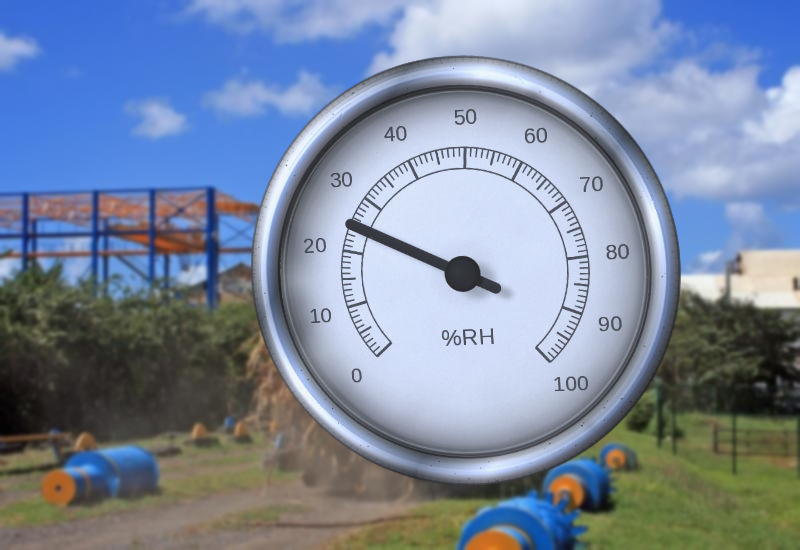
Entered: 25 (%)
